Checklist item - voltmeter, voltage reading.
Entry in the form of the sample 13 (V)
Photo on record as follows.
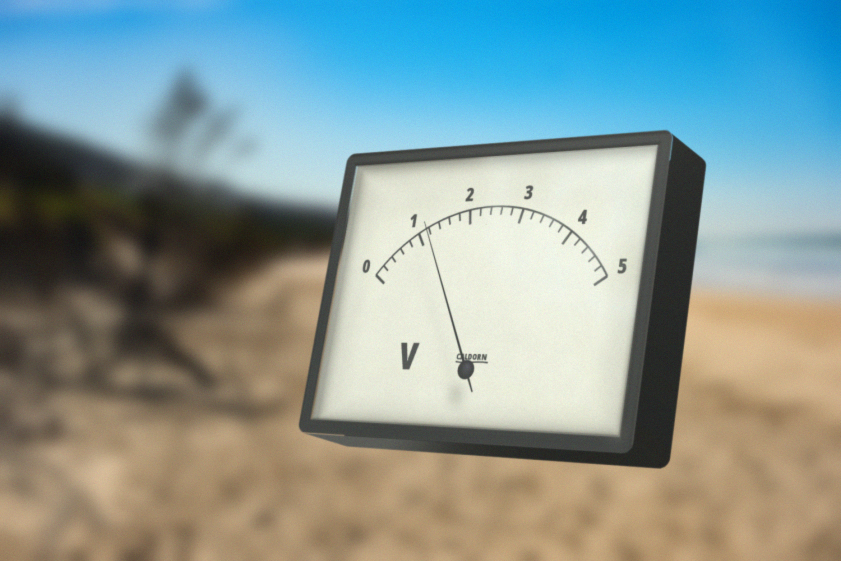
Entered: 1.2 (V)
